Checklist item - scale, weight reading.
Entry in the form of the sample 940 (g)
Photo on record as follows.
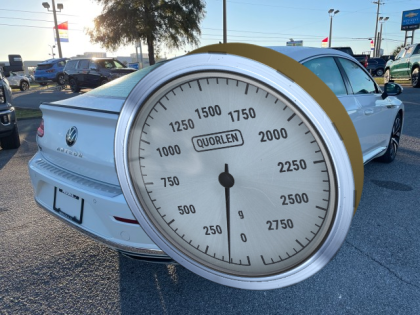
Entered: 100 (g)
